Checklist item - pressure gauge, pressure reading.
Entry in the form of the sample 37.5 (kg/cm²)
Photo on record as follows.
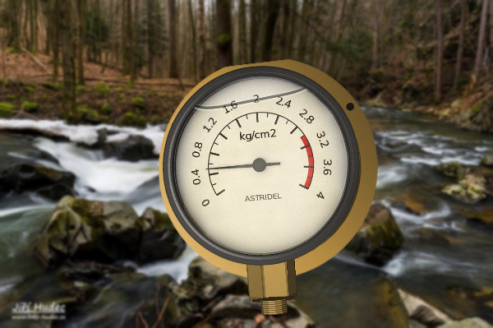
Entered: 0.5 (kg/cm²)
